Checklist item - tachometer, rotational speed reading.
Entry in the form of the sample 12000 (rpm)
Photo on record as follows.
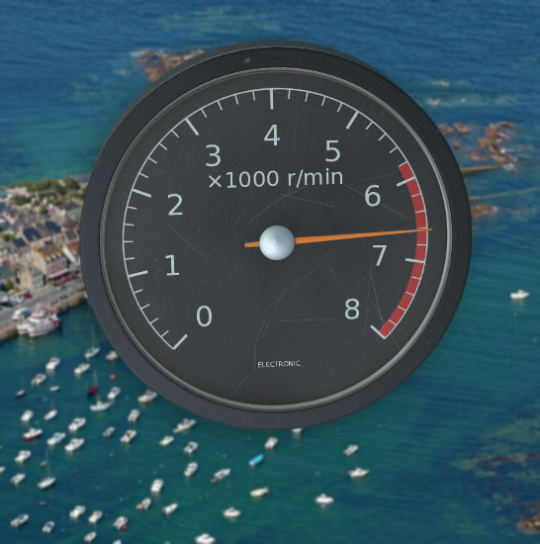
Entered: 6600 (rpm)
